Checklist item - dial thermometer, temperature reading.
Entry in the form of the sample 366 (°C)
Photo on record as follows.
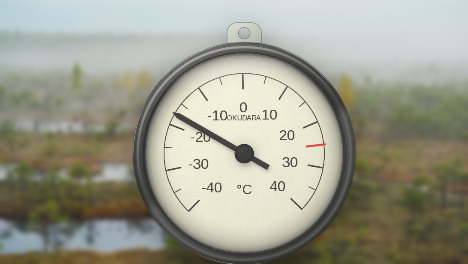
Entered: -17.5 (°C)
